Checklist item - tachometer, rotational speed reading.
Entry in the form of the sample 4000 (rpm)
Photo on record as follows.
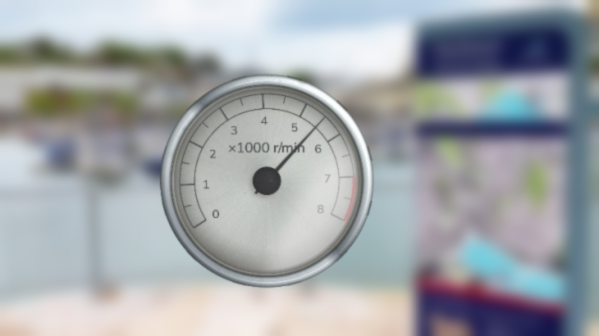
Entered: 5500 (rpm)
